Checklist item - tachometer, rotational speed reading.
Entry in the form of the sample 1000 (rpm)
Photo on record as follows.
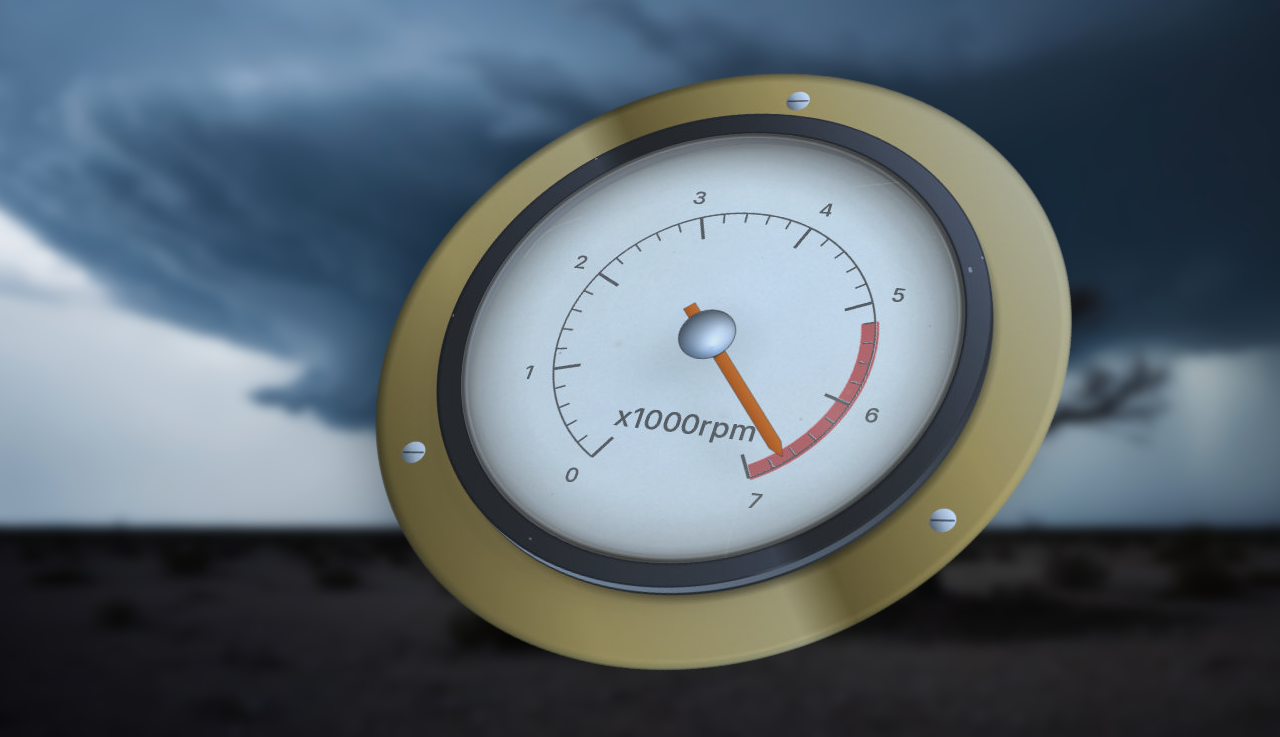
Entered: 6700 (rpm)
